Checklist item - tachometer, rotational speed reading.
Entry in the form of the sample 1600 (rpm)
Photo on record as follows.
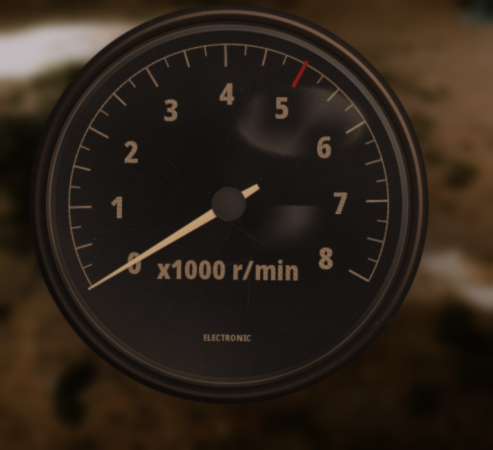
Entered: 0 (rpm)
